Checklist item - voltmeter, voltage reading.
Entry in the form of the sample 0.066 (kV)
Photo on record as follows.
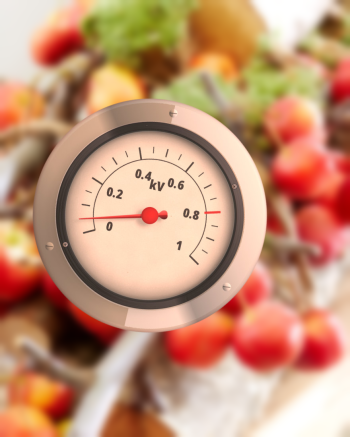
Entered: 0.05 (kV)
